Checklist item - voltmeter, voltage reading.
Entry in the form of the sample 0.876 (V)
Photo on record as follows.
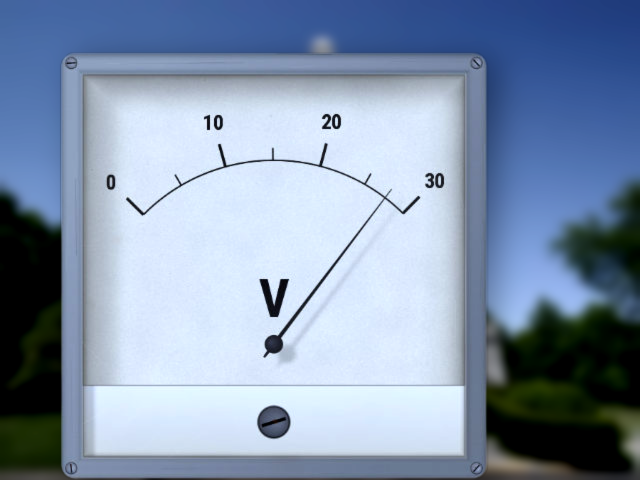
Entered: 27.5 (V)
